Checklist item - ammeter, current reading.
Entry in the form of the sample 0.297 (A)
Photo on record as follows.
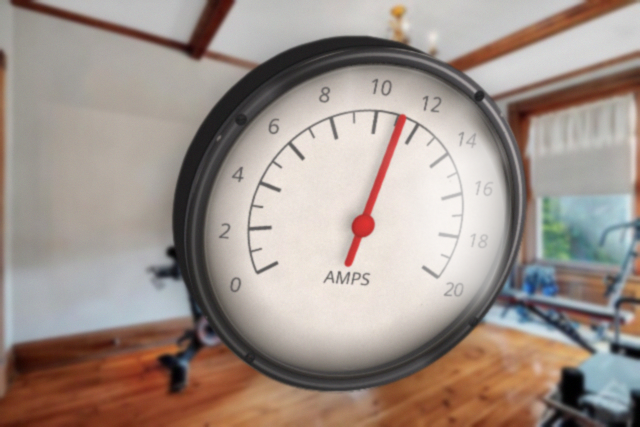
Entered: 11 (A)
